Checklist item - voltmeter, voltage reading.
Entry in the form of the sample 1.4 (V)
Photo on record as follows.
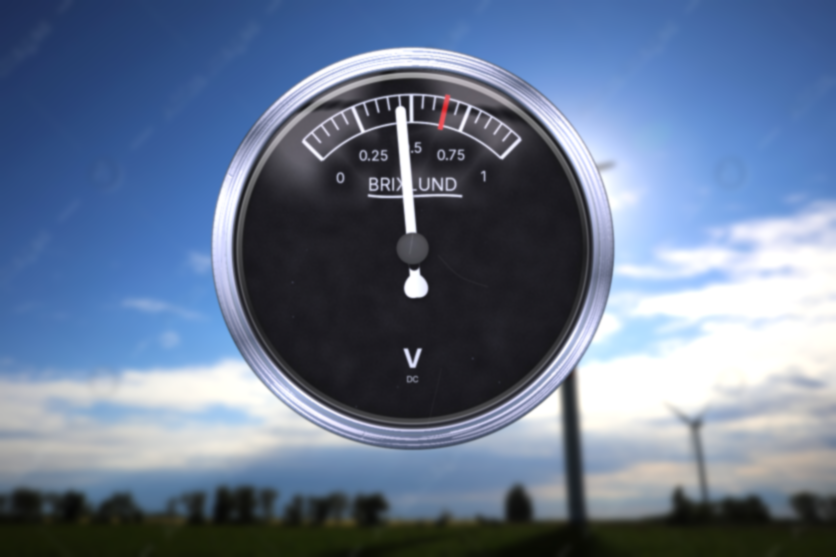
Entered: 0.45 (V)
